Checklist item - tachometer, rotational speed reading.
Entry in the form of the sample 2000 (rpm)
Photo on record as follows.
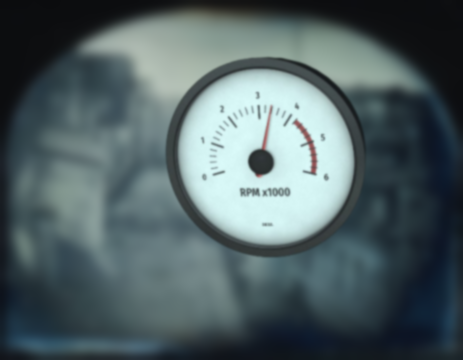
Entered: 3400 (rpm)
